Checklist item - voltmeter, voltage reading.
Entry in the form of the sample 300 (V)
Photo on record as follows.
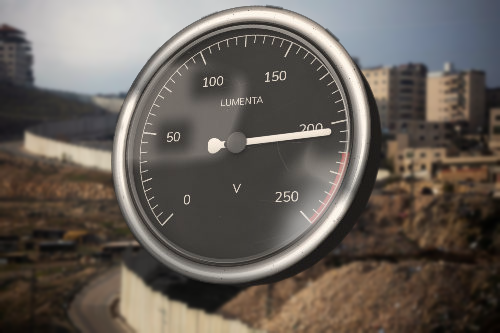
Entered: 205 (V)
